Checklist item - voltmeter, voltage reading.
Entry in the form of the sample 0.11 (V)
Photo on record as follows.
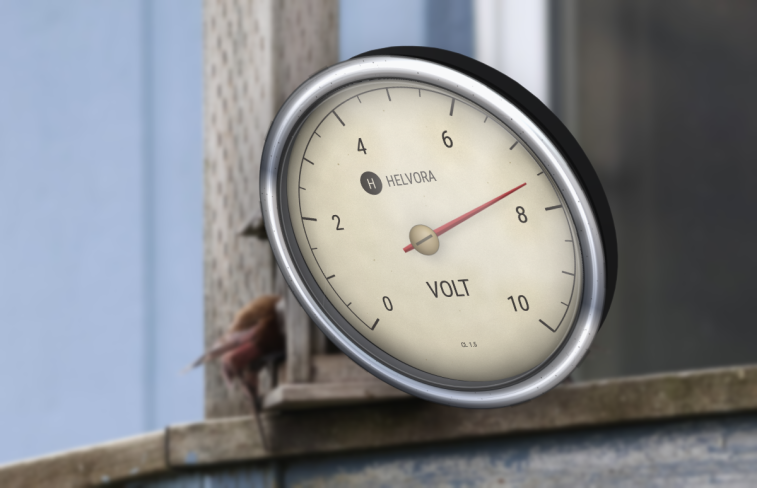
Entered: 7.5 (V)
